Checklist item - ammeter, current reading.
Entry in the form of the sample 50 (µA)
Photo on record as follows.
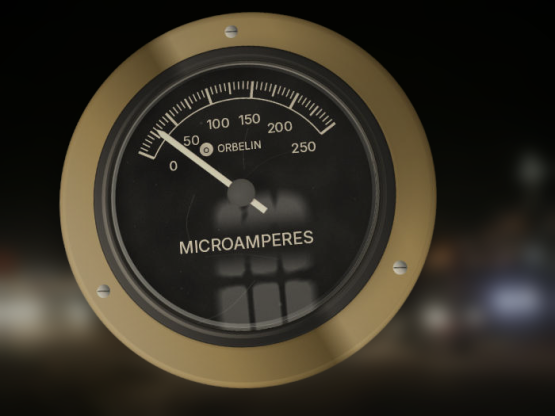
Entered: 30 (µA)
